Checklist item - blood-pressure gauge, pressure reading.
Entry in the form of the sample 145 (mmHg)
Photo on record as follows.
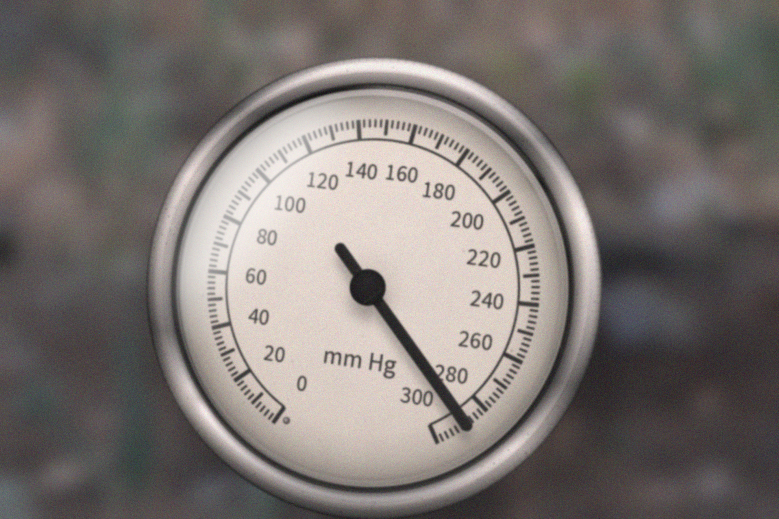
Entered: 288 (mmHg)
